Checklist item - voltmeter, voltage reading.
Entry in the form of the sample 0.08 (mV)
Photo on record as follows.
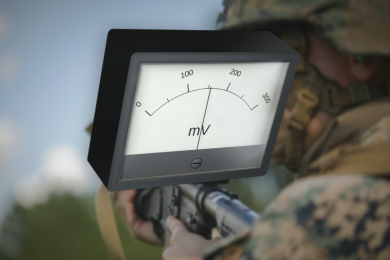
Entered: 150 (mV)
